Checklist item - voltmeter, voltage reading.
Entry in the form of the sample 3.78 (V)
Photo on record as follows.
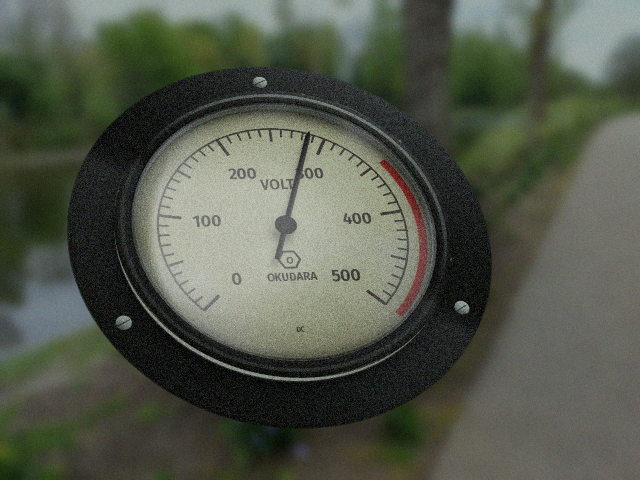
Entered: 285 (V)
